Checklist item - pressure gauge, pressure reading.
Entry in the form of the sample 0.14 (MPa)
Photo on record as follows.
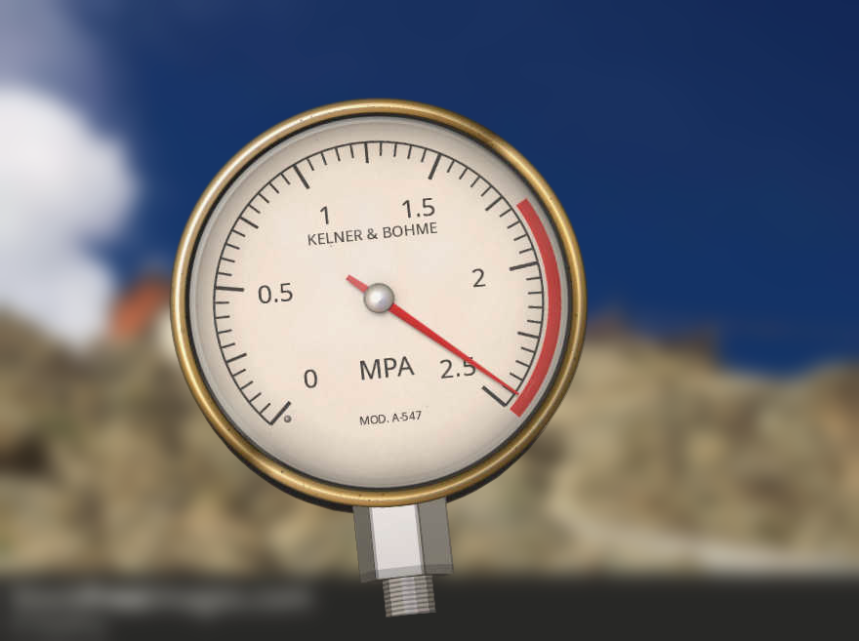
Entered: 2.45 (MPa)
